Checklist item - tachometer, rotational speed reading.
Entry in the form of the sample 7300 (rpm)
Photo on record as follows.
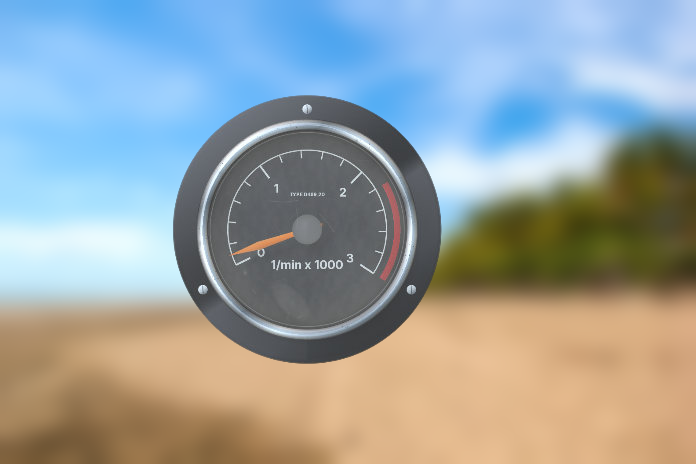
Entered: 100 (rpm)
